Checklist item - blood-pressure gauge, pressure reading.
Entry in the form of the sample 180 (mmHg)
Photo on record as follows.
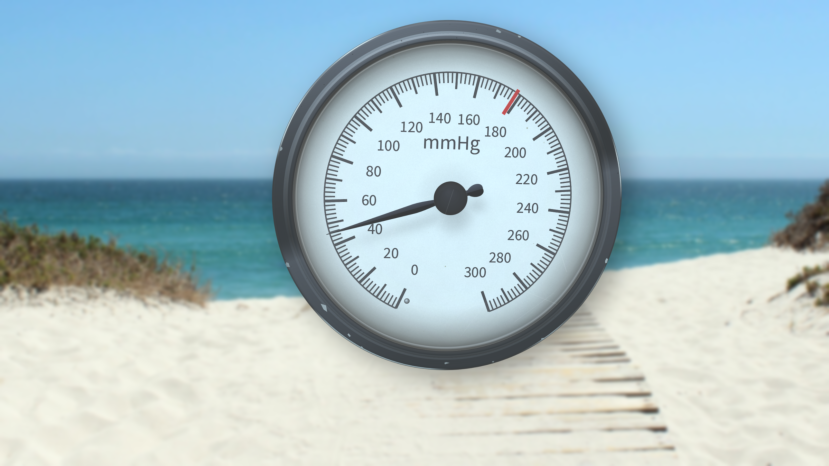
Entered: 46 (mmHg)
